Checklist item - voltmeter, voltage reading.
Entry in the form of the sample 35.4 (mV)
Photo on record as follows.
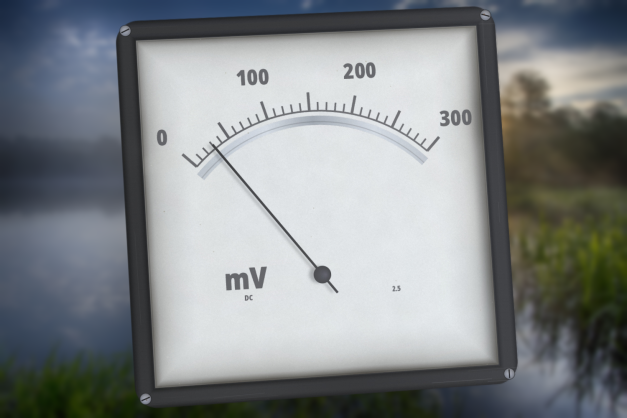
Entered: 30 (mV)
